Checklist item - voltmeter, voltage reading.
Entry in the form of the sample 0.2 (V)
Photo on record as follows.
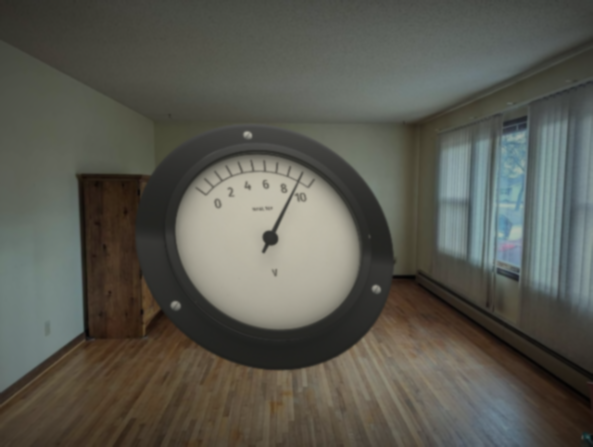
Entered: 9 (V)
